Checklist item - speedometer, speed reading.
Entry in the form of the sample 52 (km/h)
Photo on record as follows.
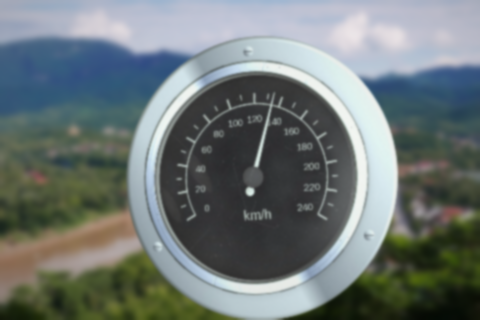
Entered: 135 (km/h)
